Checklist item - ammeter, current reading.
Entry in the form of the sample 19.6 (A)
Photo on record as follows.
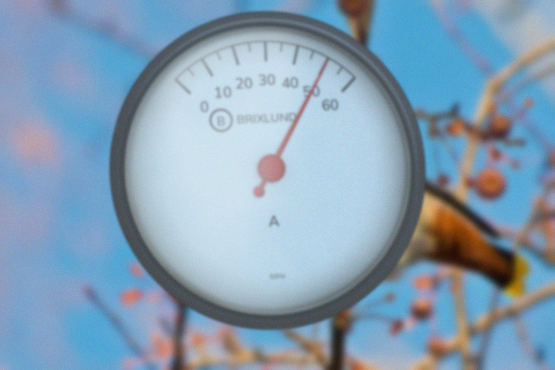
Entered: 50 (A)
